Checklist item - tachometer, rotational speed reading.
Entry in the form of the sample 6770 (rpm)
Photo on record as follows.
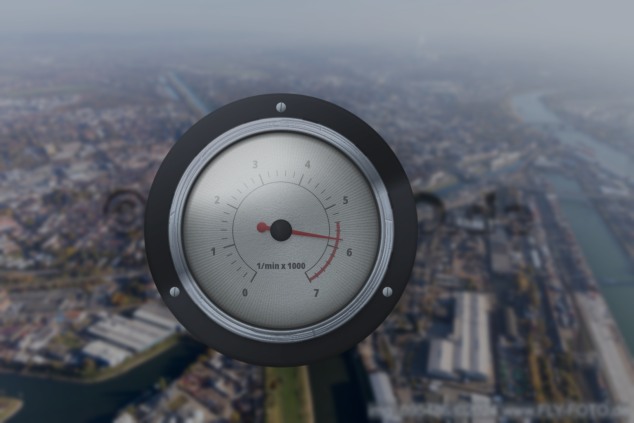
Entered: 5800 (rpm)
